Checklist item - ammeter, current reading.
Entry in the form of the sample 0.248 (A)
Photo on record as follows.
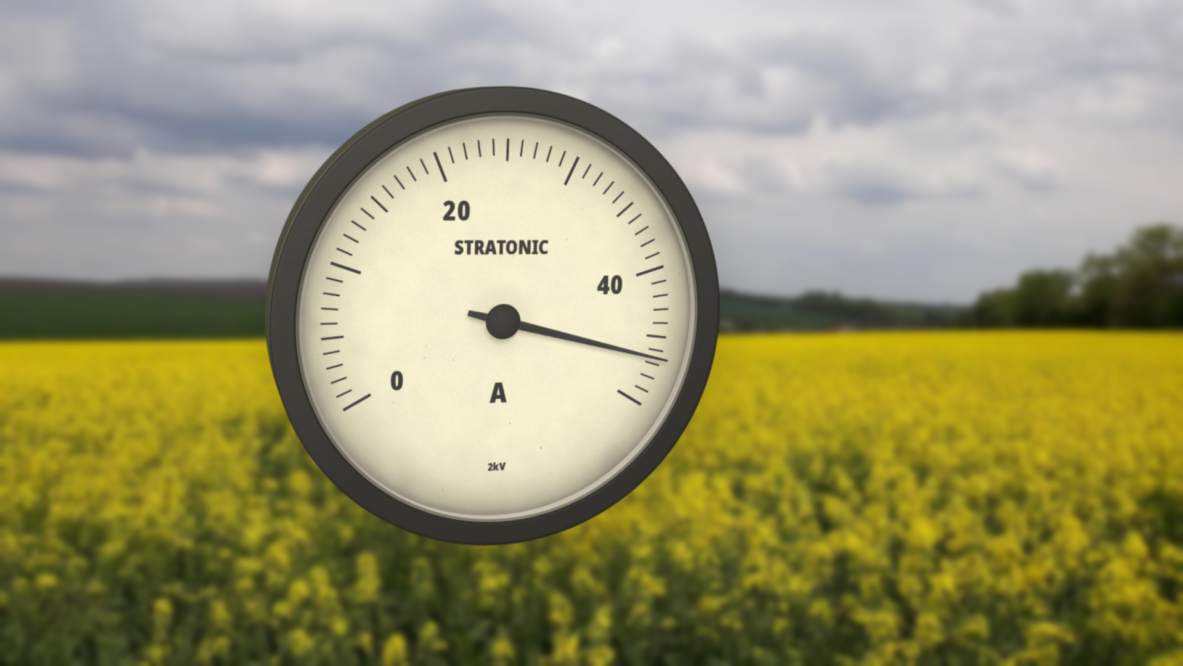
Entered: 46.5 (A)
